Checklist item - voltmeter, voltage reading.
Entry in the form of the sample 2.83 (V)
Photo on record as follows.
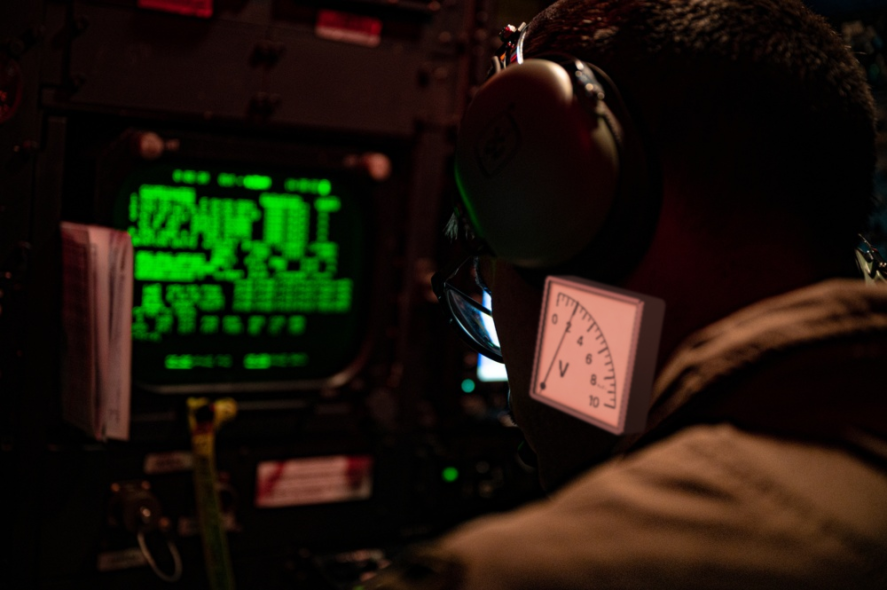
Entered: 2 (V)
